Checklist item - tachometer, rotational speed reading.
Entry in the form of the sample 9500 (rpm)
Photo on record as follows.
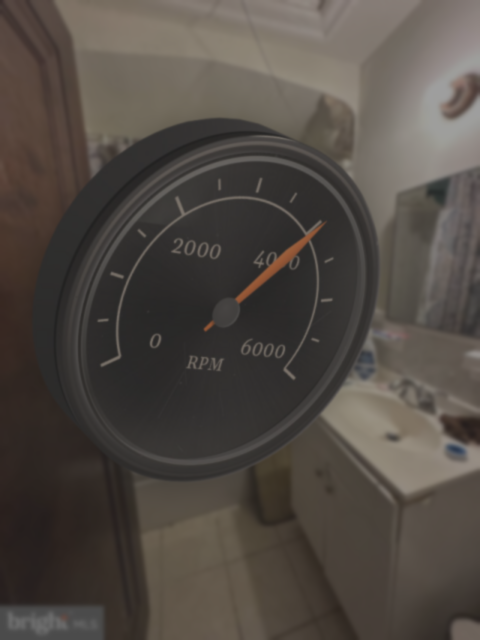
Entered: 4000 (rpm)
